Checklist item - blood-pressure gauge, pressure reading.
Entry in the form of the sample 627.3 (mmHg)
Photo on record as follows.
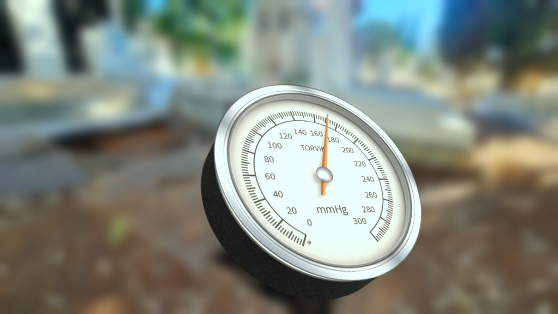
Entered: 170 (mmHg)
